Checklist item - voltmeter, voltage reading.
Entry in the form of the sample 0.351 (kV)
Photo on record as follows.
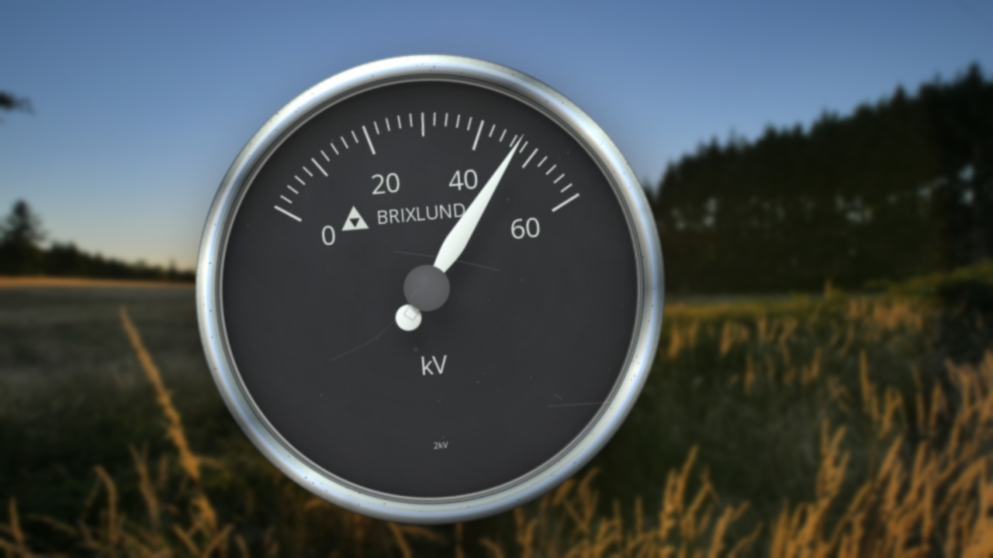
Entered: 47 (kV)
